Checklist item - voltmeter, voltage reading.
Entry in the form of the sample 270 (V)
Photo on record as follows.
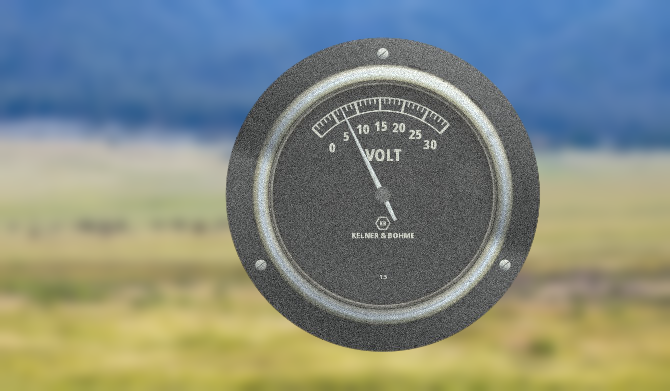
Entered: 7 (V)
